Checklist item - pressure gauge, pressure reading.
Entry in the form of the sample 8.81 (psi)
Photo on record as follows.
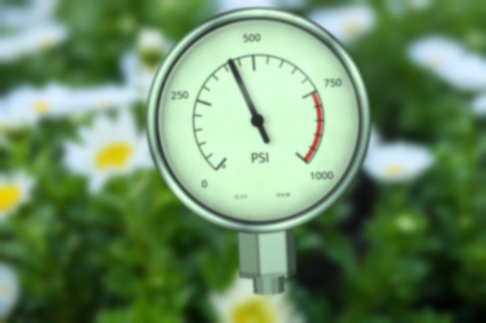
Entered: 425 (psi)
